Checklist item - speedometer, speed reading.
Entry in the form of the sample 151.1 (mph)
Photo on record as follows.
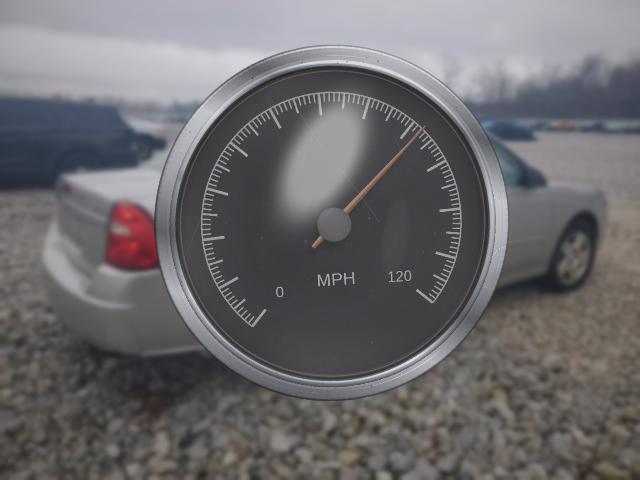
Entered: 82 (mph)
